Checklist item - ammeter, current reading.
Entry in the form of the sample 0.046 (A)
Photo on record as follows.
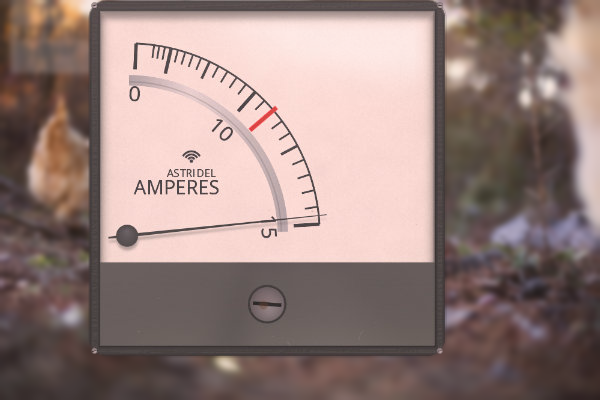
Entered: 14.75 (A)
